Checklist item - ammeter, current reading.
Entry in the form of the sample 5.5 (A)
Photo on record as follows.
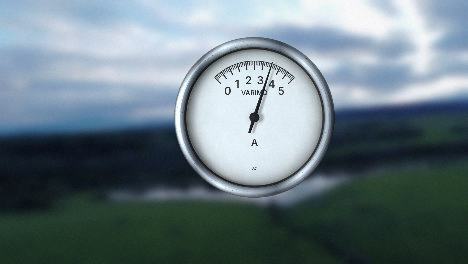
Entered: 3.5 (A)
